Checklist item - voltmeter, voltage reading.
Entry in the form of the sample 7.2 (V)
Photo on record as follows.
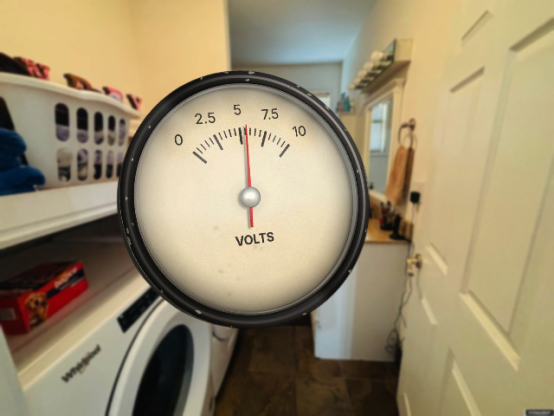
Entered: 5.5 (V)
